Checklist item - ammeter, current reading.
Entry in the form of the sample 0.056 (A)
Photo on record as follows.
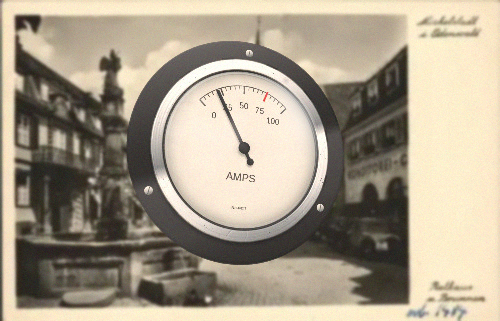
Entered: 20 (A)
